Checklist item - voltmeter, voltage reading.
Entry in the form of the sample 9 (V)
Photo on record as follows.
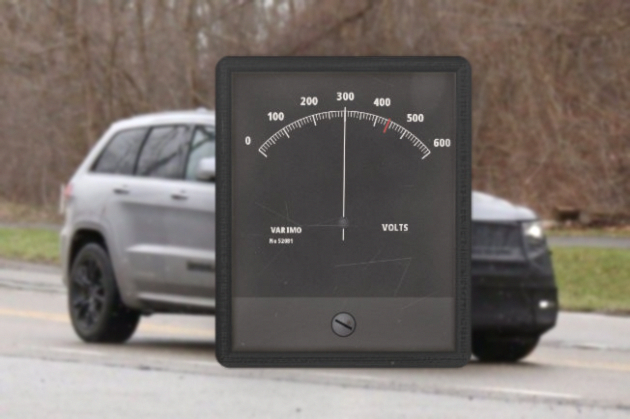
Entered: 300 (V)
